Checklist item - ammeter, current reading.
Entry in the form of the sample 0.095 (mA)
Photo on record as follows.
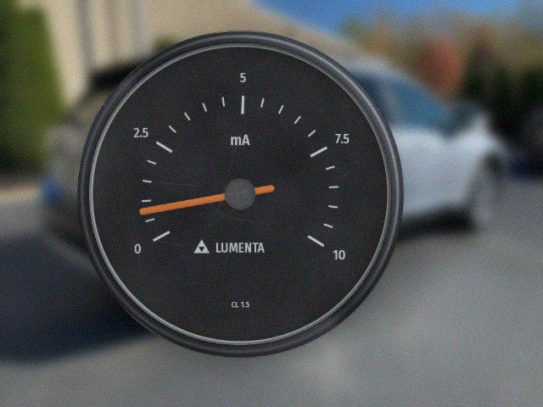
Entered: 0.75 (mA)
